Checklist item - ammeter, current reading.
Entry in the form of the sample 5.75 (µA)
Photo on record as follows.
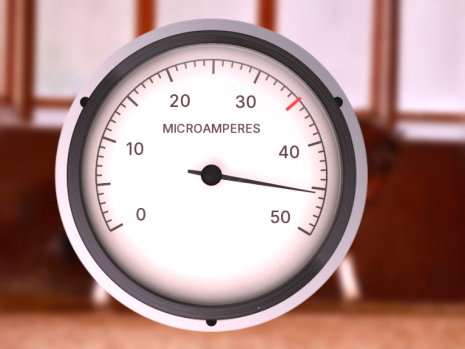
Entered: 45.5 (µA)
